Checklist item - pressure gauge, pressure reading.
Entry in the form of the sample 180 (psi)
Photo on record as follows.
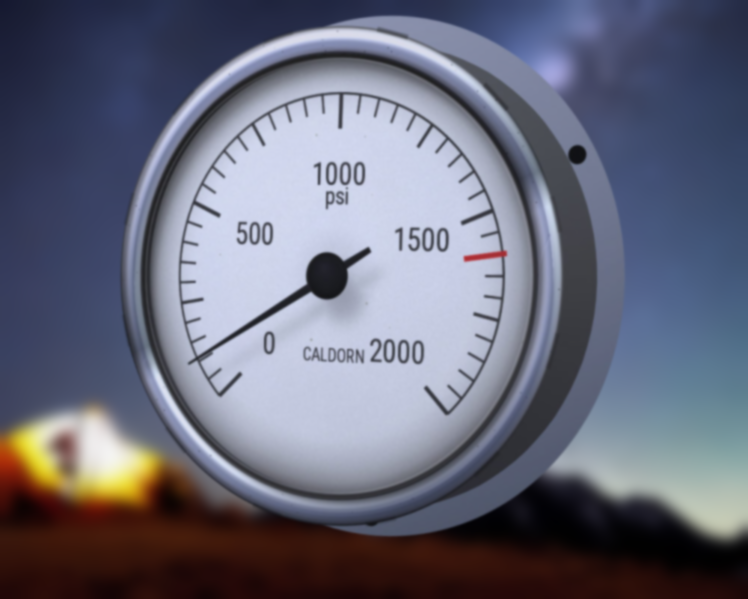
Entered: 100 (psi)
